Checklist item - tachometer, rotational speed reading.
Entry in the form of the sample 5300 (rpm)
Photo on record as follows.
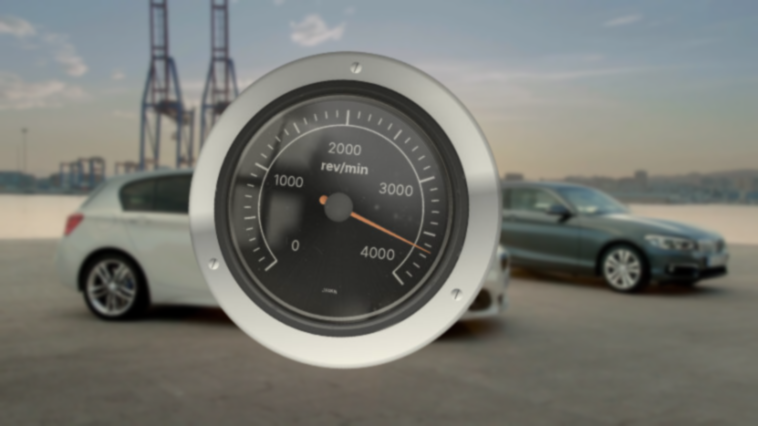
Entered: 3650 (rpm)
